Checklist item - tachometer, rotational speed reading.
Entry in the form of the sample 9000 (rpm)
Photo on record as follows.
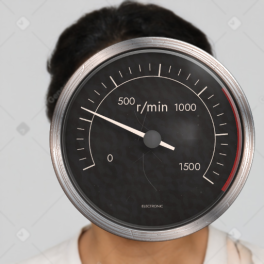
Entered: 300 (rpm)
